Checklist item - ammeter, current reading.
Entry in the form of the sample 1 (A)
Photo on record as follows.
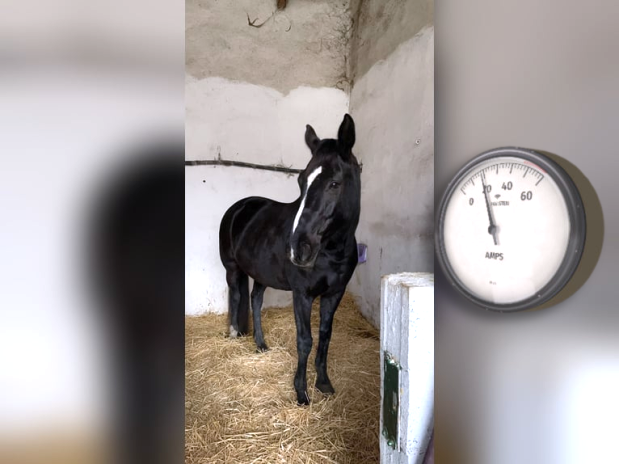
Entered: 20 (A)
